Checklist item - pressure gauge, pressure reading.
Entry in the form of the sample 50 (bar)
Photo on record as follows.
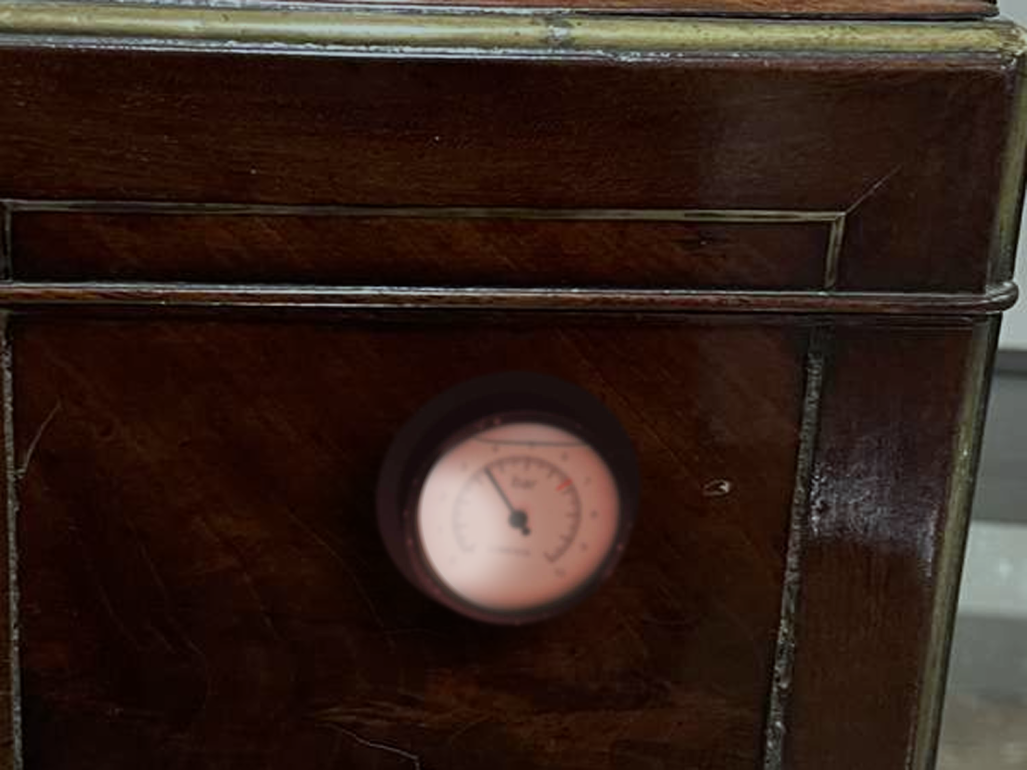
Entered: 3.5 (bar)
